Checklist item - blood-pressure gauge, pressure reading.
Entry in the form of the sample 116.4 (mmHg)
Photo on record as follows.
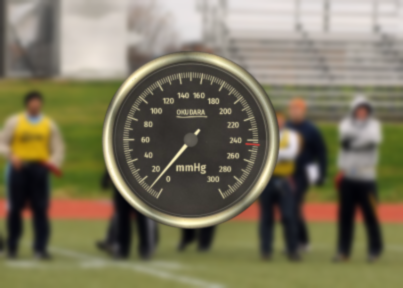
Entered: 10 (mmHg)
